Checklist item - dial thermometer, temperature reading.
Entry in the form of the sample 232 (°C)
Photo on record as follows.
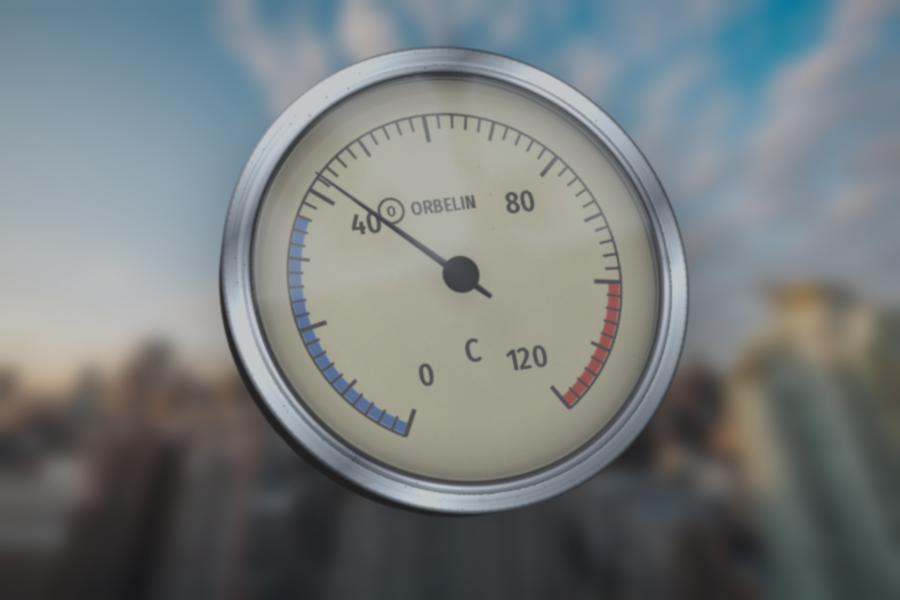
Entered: 42 (°C)
